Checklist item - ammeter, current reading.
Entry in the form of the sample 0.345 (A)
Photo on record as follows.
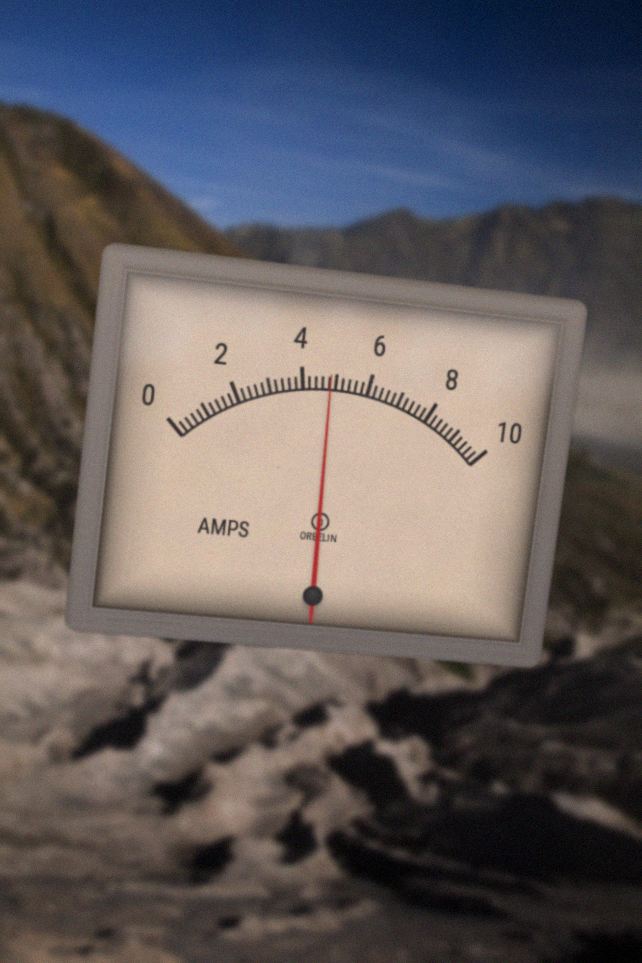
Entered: 4.8 (A)
